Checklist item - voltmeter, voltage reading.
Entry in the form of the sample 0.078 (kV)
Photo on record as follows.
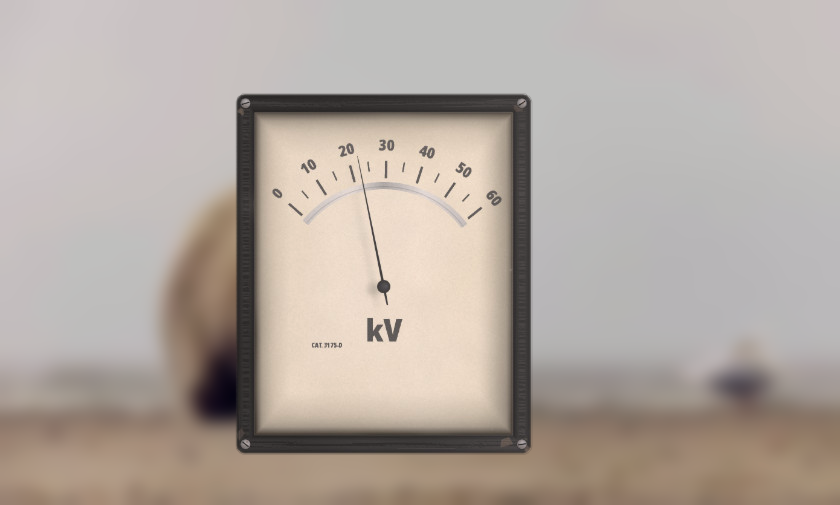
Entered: 22.5 (kV)
